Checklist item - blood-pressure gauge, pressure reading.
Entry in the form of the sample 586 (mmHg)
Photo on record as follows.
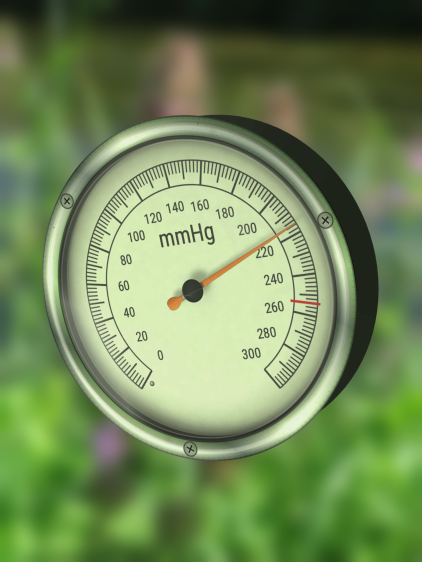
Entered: 216 (mmHg)
